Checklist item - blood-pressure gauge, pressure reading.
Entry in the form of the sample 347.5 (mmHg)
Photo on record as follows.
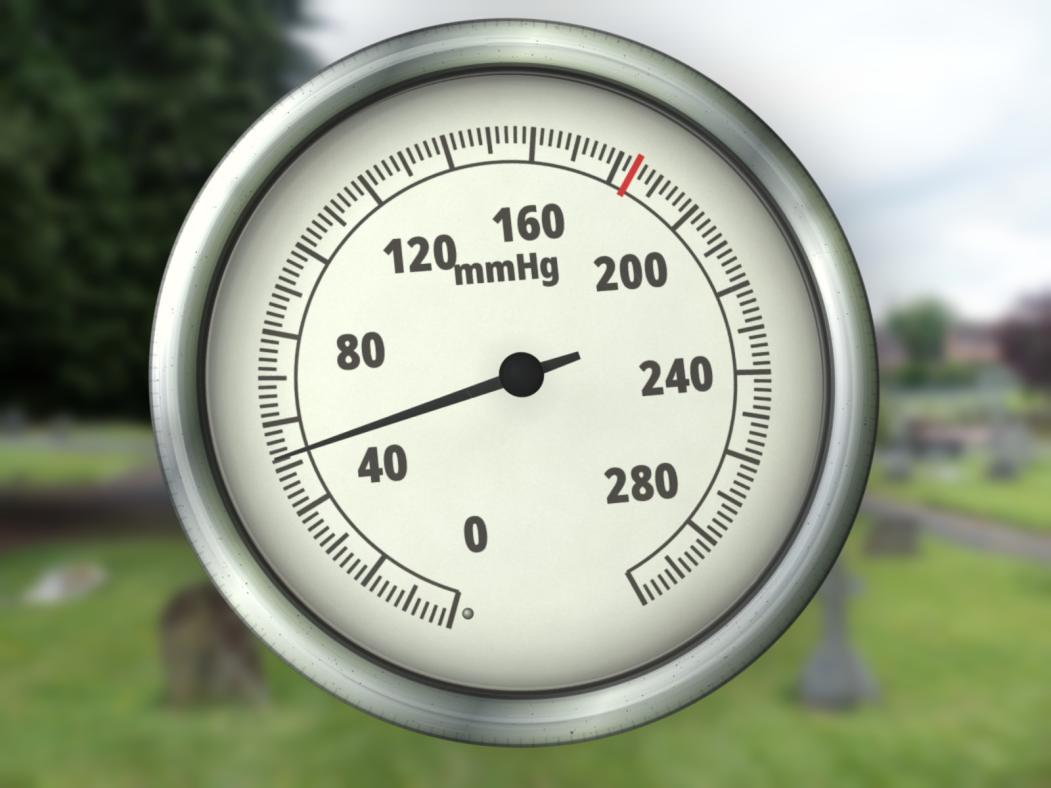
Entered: 52 (mmHg)
